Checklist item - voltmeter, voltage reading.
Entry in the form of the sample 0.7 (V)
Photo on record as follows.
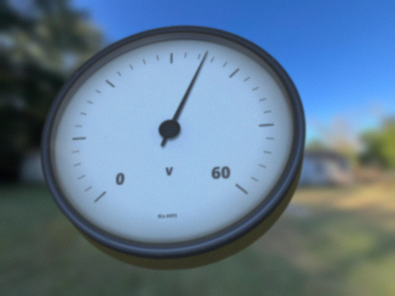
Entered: 35 (V)
